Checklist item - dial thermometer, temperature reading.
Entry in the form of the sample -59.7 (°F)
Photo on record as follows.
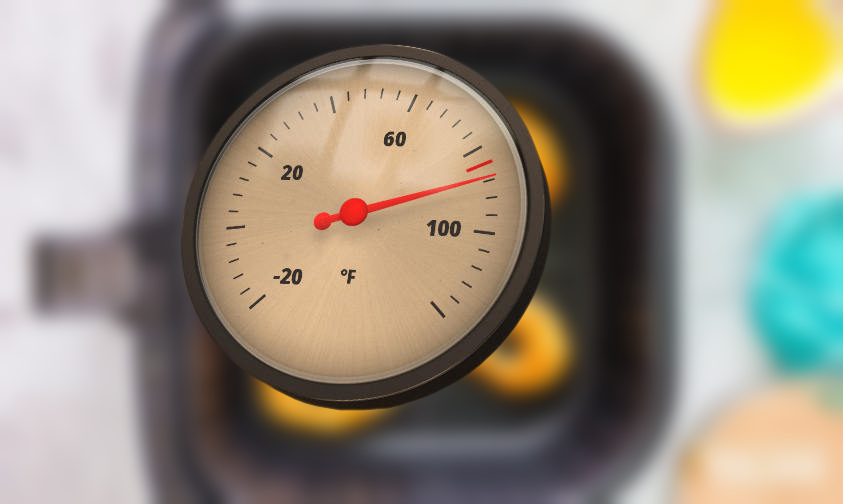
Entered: 88 (°F)
